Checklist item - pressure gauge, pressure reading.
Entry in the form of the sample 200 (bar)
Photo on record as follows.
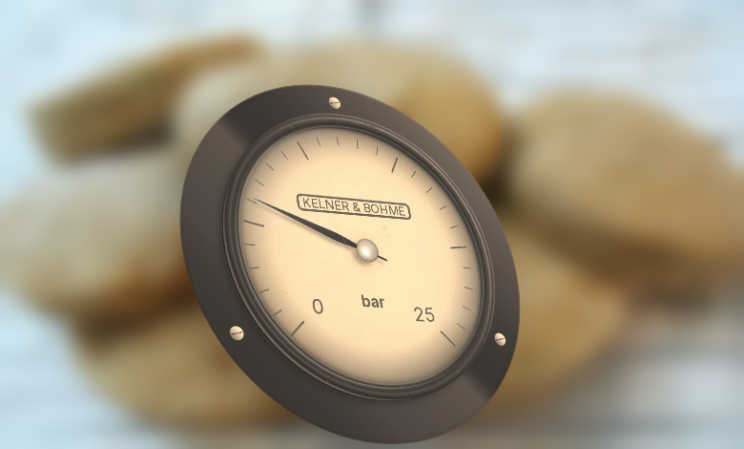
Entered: 6 (bar)
